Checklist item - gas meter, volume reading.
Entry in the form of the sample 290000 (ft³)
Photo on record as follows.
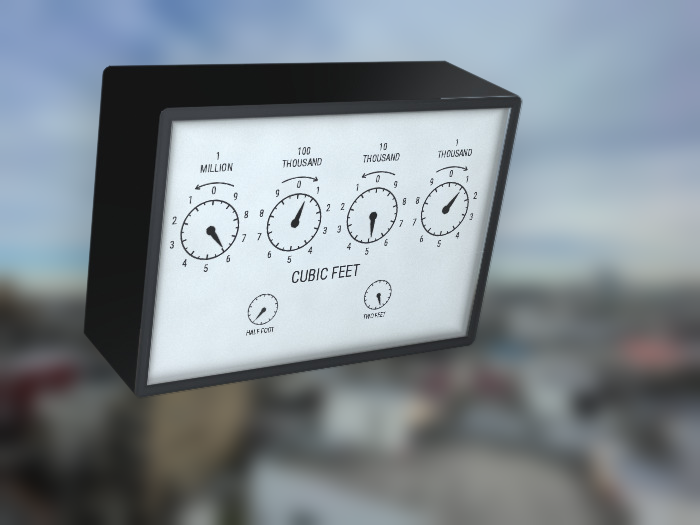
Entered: 605100 (ft³)
